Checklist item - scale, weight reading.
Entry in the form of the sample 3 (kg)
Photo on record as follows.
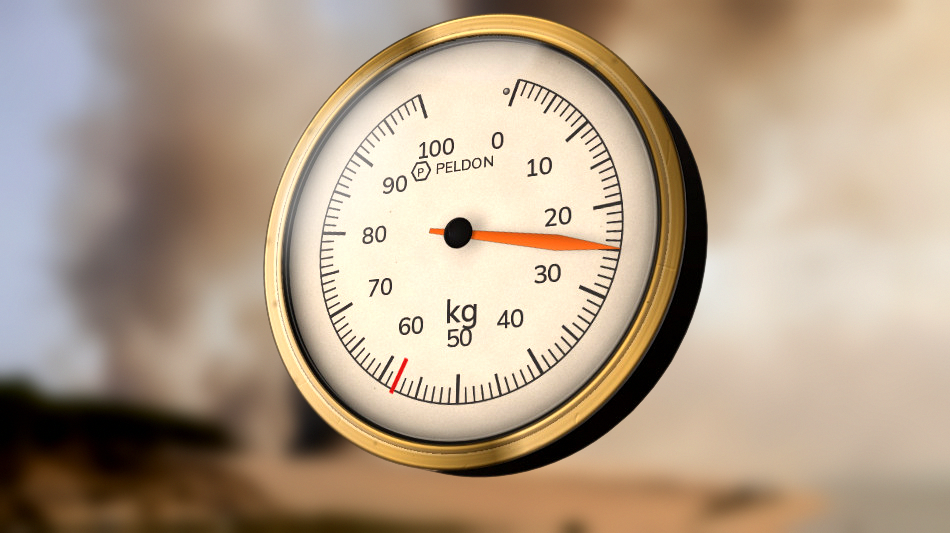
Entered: 25 (kg)
